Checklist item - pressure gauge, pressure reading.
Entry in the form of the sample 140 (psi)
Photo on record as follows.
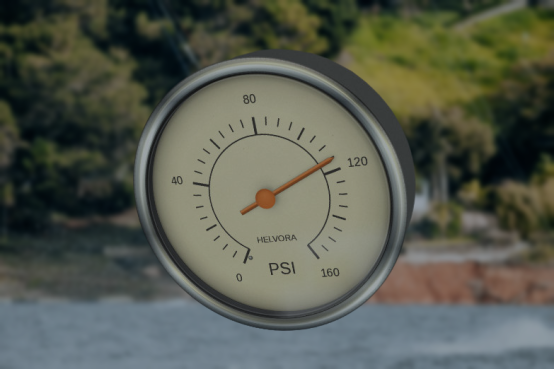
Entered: 115 (psi)
